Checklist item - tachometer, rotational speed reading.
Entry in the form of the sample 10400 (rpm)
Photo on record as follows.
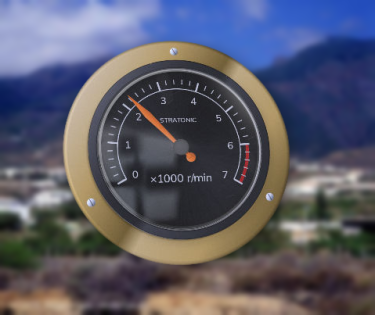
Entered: 2200 (rpm)
